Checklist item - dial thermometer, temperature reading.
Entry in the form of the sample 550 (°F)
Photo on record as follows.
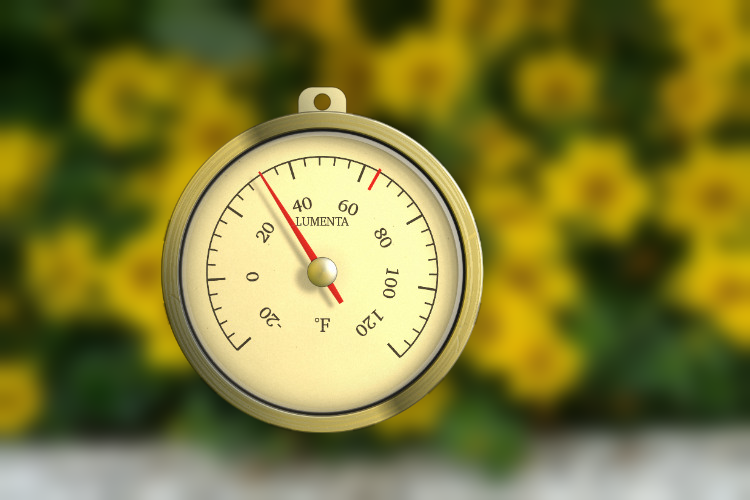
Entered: 32 (°F)
